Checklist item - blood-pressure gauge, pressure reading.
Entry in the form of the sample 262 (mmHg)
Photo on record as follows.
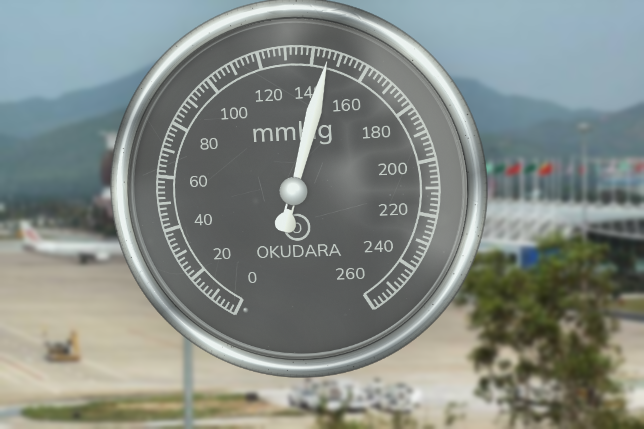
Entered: 146 (mmHg)
